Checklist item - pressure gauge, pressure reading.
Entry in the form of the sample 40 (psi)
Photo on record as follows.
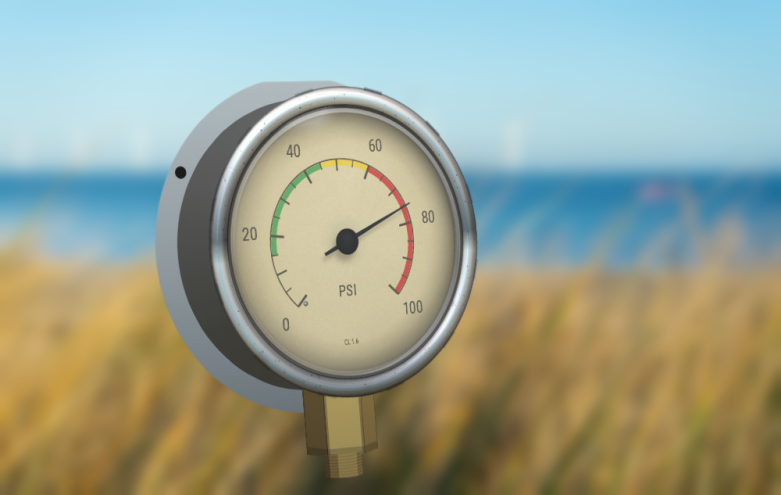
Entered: 75 (psi)
